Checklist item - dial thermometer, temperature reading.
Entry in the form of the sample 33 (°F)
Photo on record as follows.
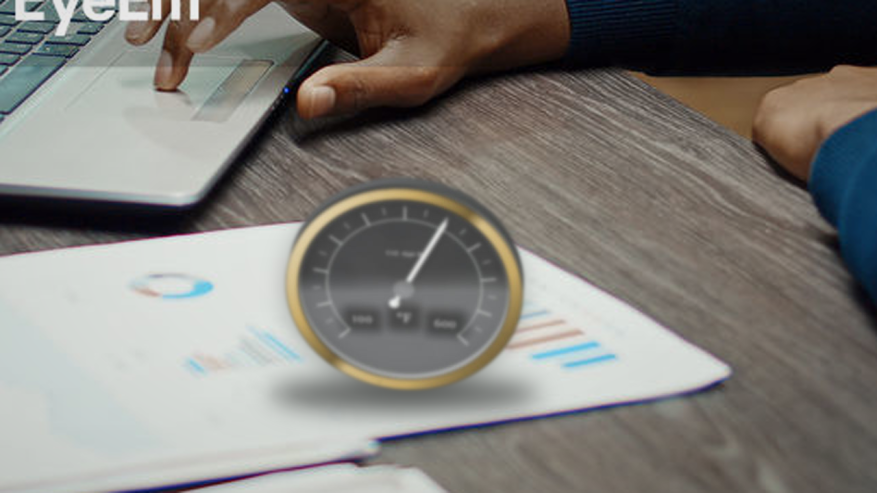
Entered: 400 (°F)
